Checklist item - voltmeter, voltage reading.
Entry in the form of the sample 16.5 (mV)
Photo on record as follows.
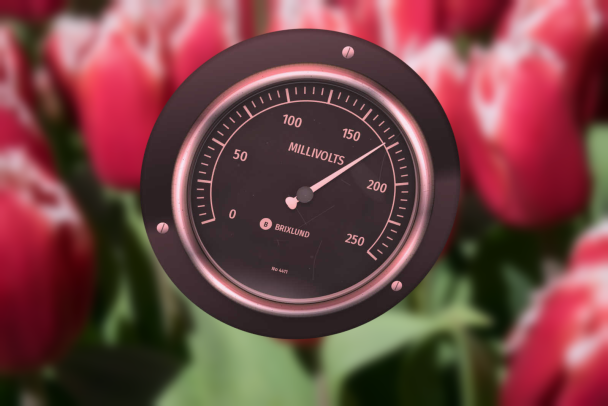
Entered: 170 (mV)
